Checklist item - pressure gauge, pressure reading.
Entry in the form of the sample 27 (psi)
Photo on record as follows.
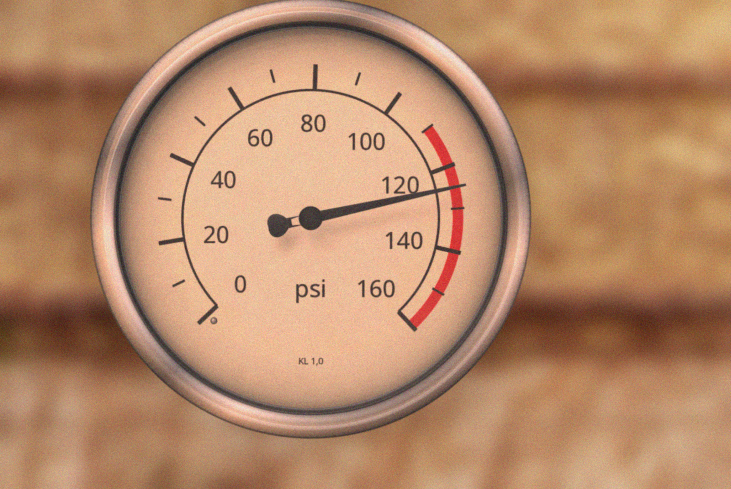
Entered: 125 (psi)
